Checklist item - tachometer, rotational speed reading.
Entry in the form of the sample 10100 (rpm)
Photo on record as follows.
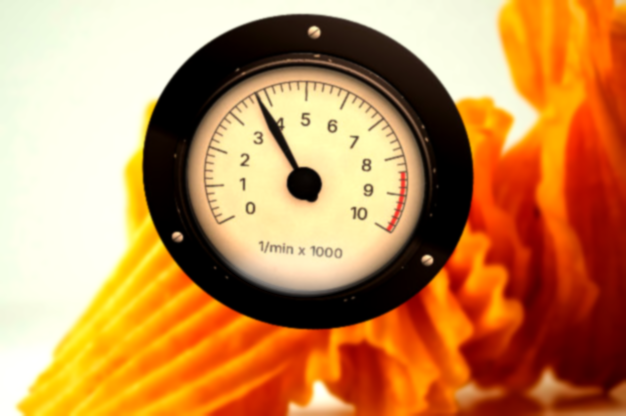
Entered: 3800 (rpm)
